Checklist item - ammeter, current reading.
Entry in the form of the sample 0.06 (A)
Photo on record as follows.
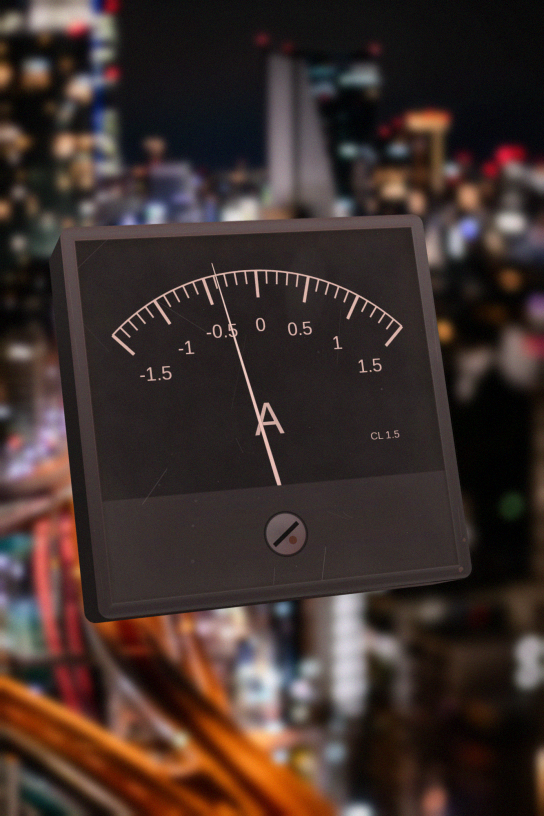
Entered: -0.4 (A)
